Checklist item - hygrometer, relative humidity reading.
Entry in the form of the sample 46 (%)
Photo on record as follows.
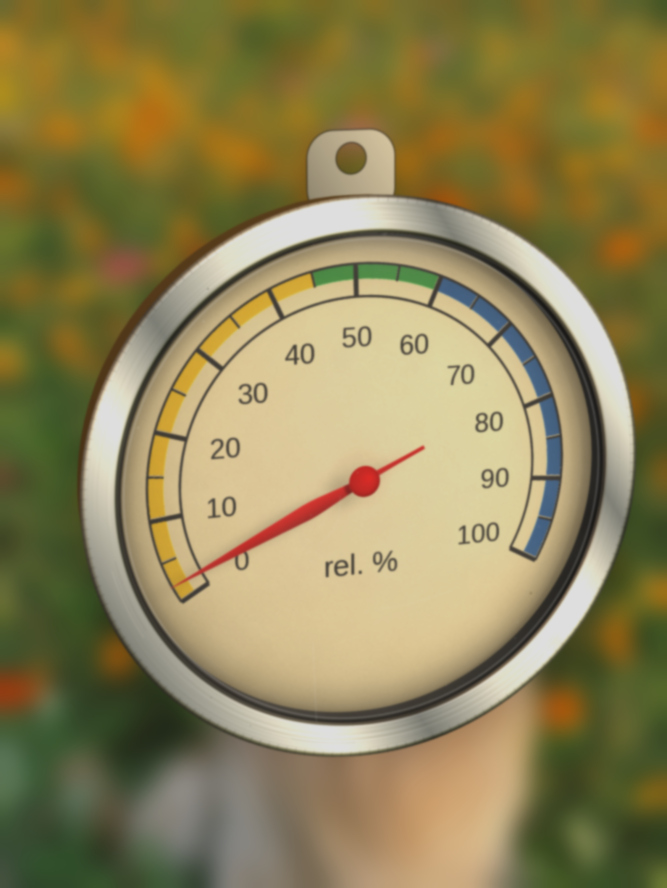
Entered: 2.5 (%)
